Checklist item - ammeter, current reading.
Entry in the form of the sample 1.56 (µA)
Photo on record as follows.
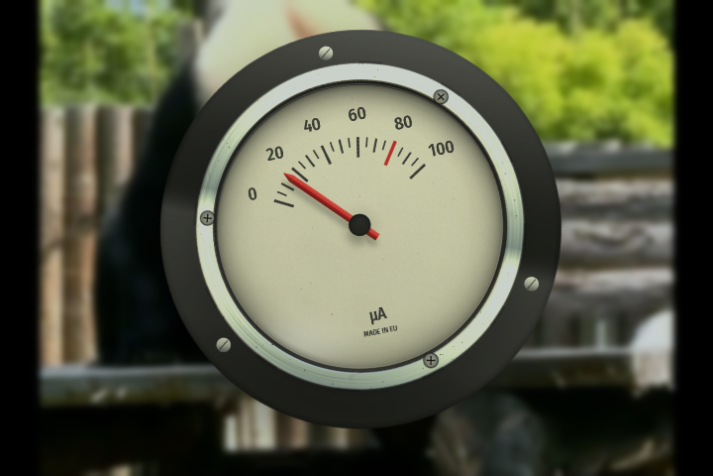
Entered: 15 (µA)
